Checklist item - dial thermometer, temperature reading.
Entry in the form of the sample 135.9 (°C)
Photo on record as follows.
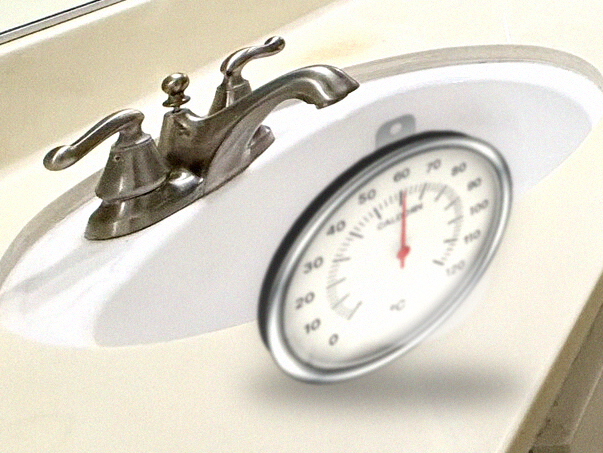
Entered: 60 (°C)
